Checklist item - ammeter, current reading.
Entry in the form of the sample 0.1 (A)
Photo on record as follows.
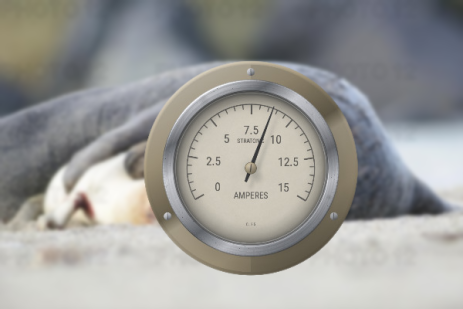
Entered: 8.75 (A)
